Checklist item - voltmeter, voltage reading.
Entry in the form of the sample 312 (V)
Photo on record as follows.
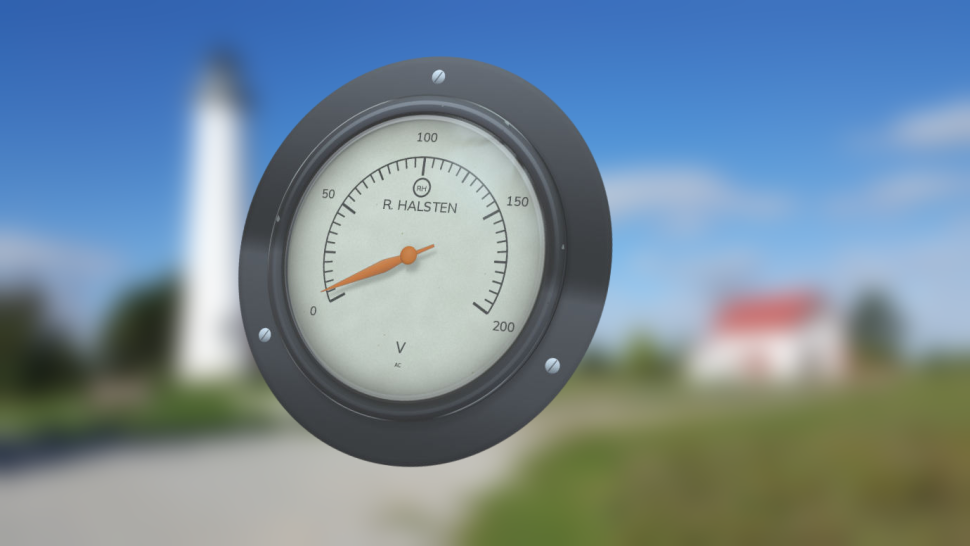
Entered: 5 (V)
